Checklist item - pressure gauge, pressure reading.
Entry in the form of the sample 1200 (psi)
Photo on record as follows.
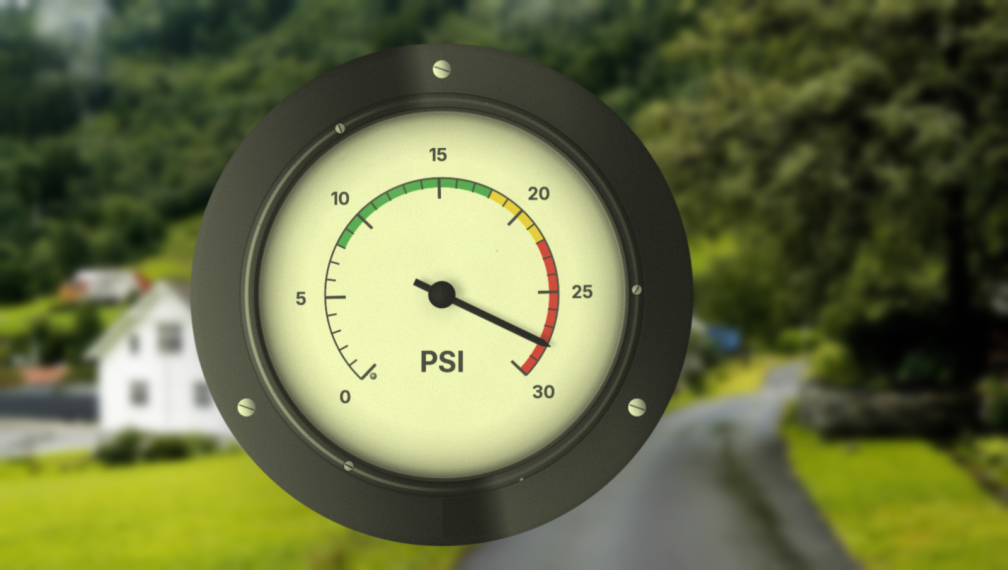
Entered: 28 (psi)
